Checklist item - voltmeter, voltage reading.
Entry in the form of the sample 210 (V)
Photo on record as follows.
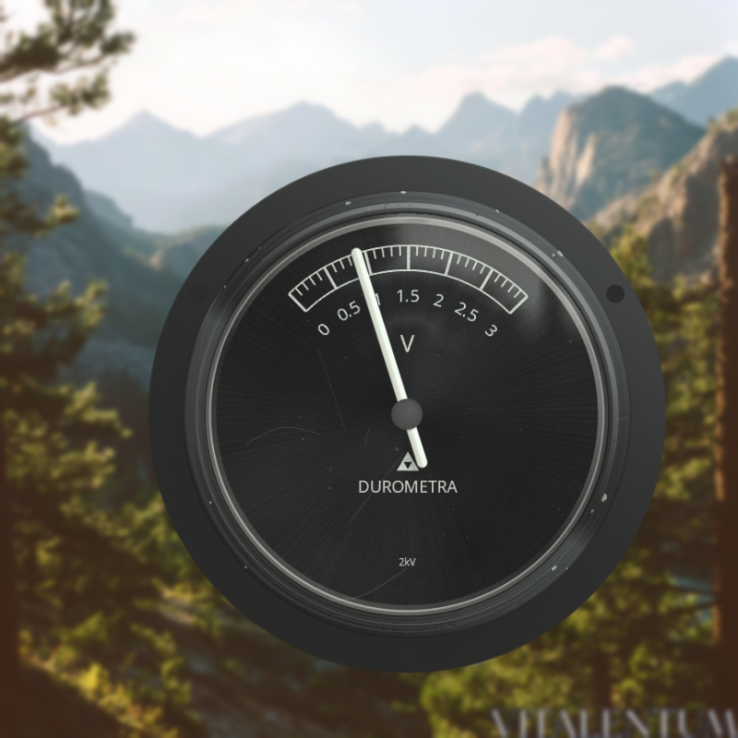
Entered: 0.9 (V)
